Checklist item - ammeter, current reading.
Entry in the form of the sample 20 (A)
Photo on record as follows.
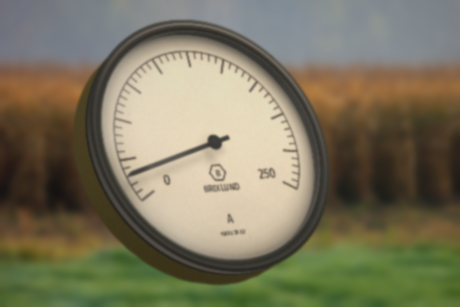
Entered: 15 (A)
